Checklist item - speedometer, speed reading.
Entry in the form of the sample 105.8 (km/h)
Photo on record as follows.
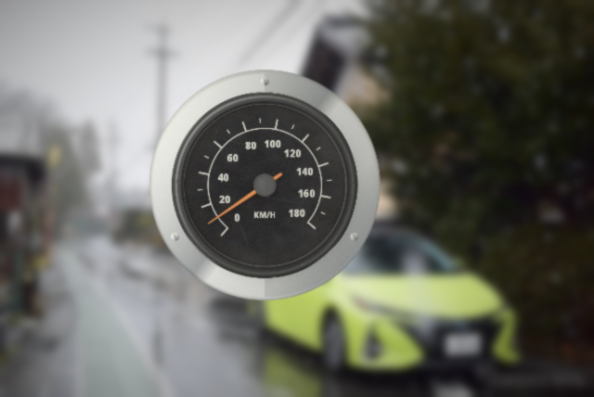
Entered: 10 (km/h)
